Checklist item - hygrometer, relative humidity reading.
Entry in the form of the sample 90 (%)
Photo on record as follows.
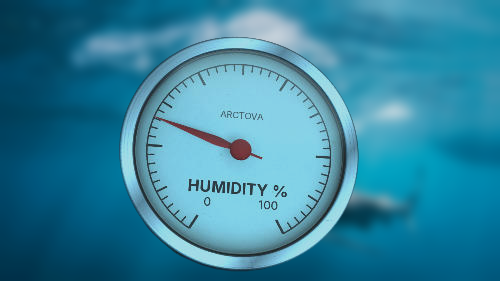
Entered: 26 (%)
